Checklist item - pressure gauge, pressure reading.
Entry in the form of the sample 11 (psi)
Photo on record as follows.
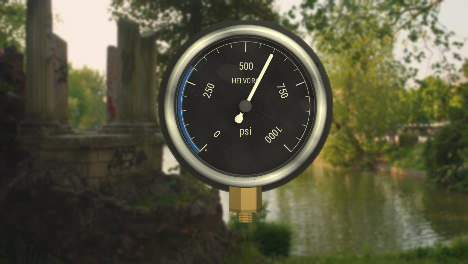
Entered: 600 (psi)
